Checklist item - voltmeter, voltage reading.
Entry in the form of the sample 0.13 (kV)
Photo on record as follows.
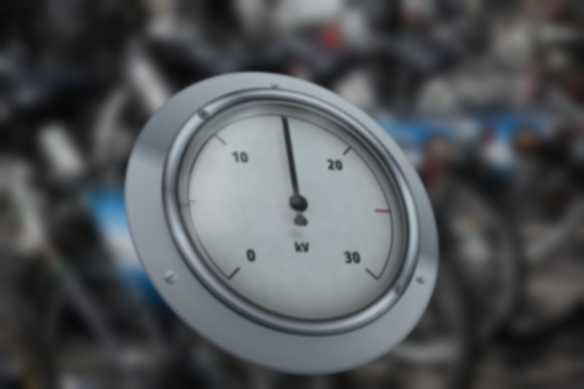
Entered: 15 (kV)
